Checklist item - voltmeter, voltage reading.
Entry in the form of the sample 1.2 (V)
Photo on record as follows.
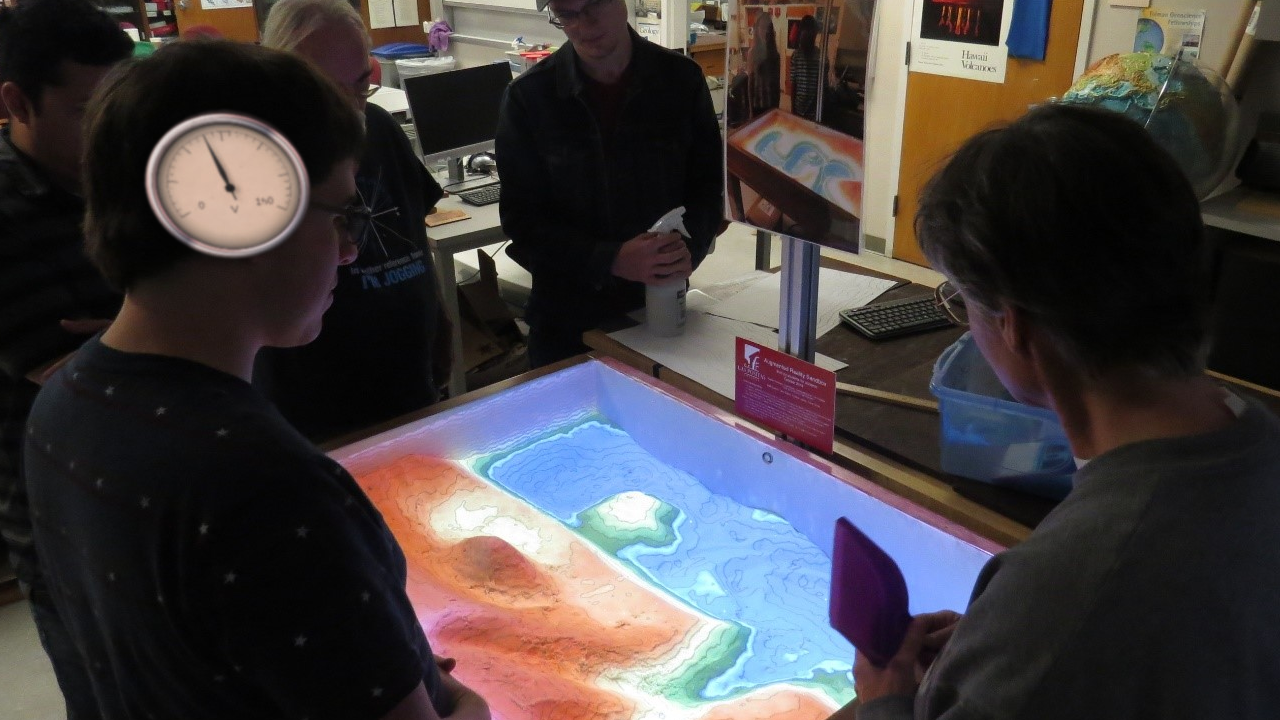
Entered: 65 (V)
